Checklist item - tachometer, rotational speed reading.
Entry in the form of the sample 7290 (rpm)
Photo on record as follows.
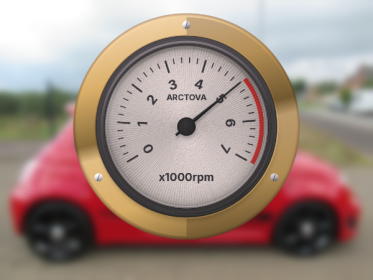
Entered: 5000 (rpm)
